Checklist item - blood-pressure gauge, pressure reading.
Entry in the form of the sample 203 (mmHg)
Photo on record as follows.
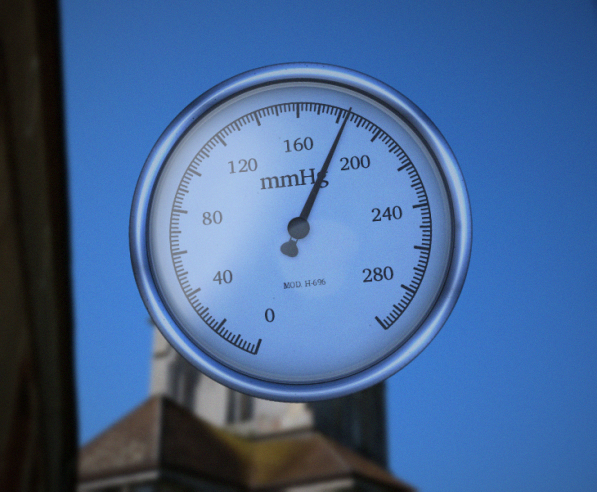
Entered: 184 (mmHg)
